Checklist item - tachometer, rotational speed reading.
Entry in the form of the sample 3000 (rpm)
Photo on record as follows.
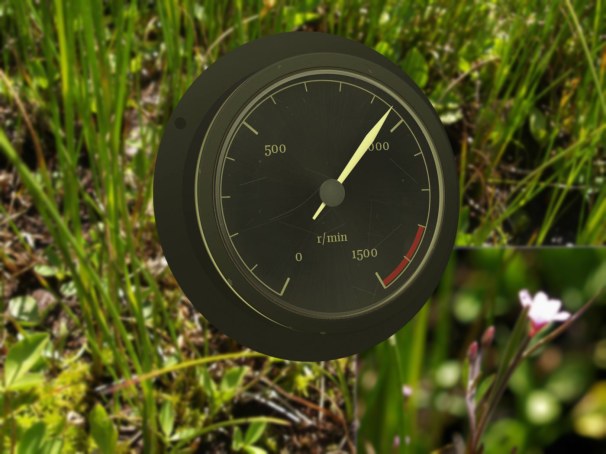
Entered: 950 (rpm)
